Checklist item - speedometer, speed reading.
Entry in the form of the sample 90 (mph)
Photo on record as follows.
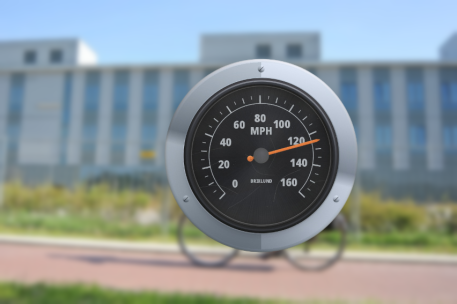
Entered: 125 (mph)
